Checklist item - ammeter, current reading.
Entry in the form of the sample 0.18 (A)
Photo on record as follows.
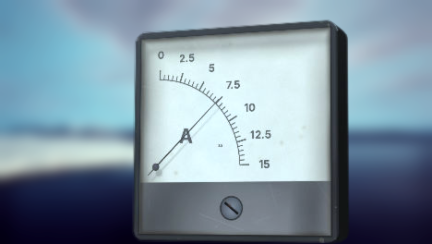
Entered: 7.5 (A)
